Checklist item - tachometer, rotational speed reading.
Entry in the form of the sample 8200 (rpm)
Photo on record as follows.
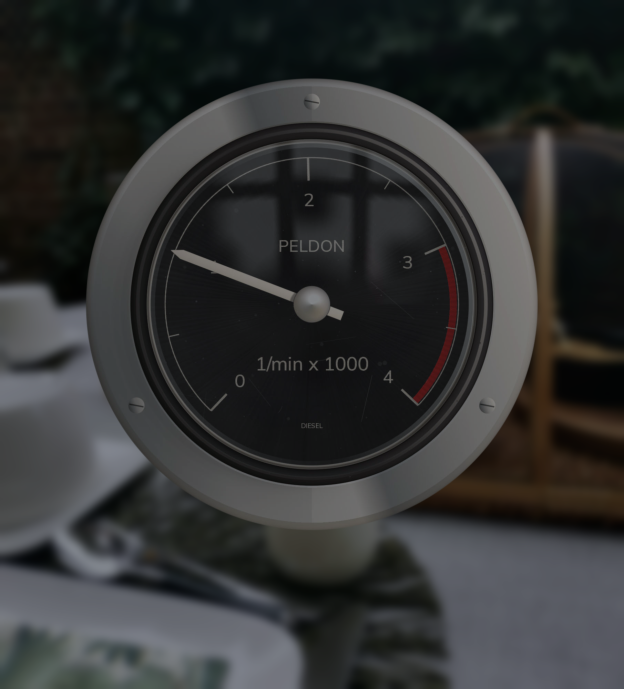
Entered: 1000 (rpm)
